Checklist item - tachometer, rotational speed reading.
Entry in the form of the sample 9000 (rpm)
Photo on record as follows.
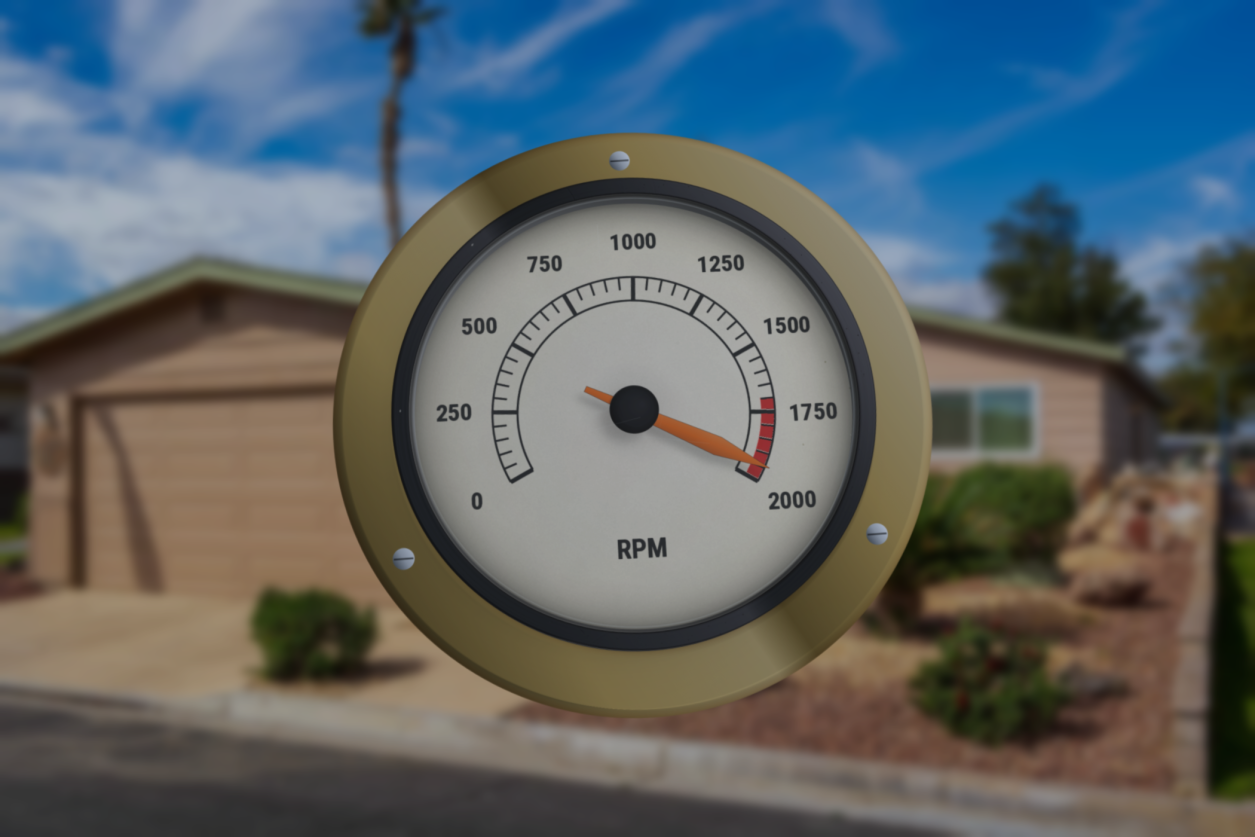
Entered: 1950 (rpm)
